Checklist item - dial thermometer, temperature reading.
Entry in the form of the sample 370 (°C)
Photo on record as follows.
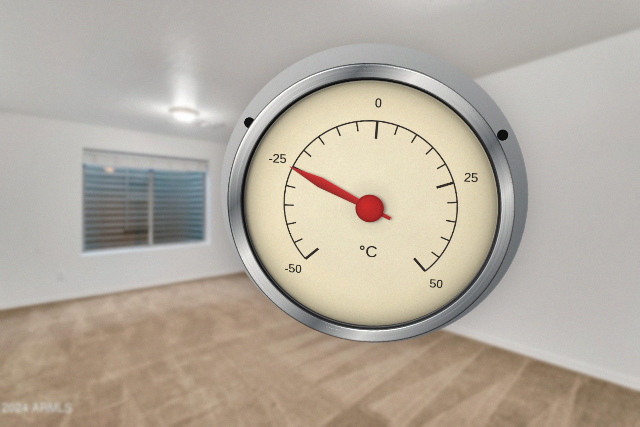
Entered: -25 (°C)
